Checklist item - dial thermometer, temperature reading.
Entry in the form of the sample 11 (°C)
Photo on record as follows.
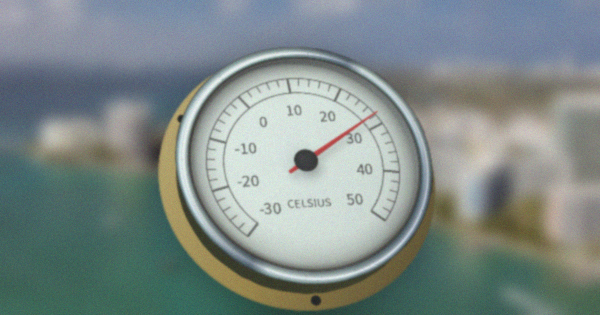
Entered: 28 (°C)
